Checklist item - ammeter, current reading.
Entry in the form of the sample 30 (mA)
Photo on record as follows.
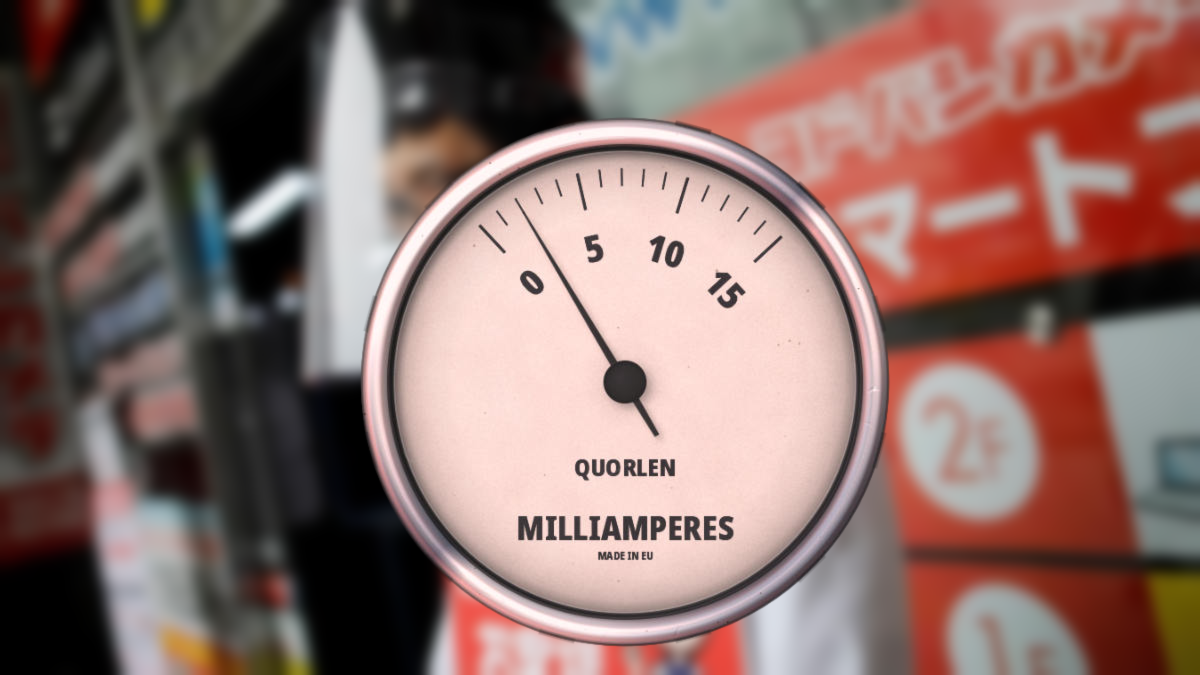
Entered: 2 (mA)
